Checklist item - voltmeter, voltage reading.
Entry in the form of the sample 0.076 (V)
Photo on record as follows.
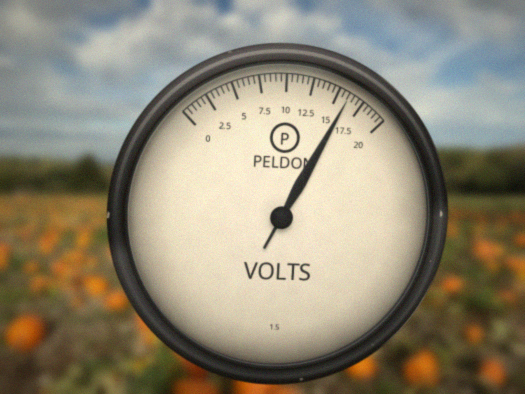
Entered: 16 (V)
